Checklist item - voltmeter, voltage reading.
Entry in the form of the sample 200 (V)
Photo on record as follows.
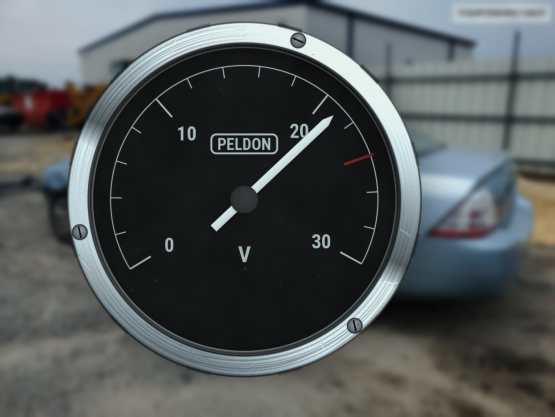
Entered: 21 (V)
